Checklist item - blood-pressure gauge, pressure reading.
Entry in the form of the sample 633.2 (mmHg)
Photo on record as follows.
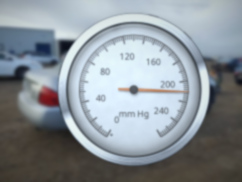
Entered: 210 (mmHg)
